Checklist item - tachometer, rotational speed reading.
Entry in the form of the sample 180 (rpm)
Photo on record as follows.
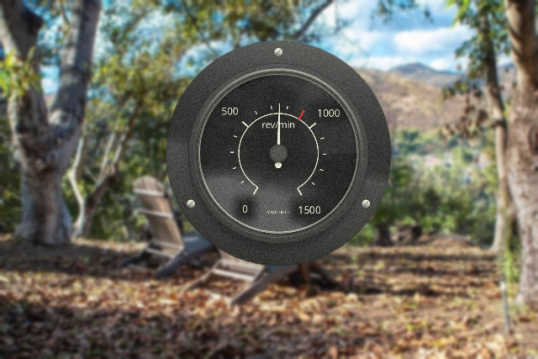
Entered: 750 (rpm)
